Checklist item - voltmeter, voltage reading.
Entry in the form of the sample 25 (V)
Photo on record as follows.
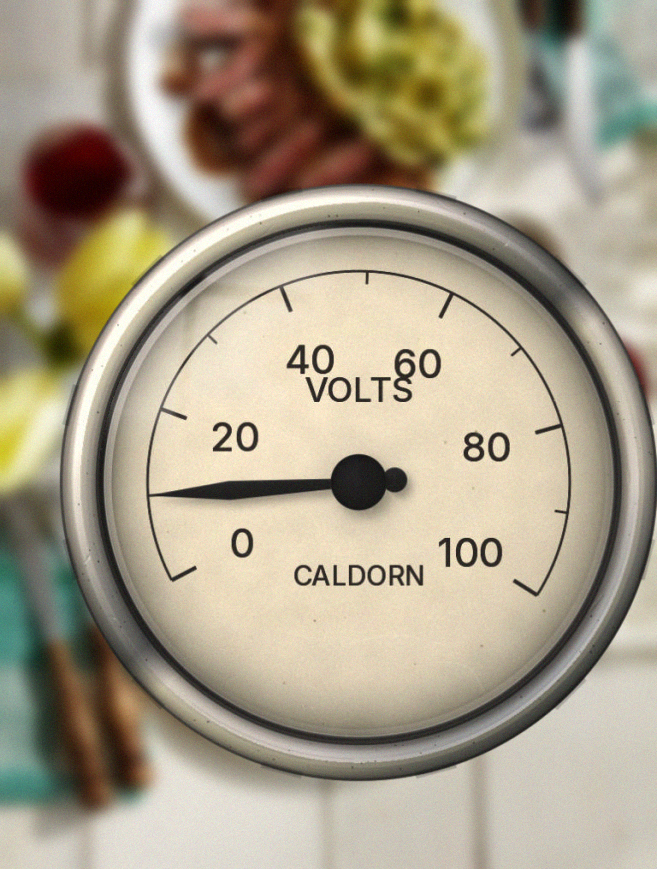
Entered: 10 (V)
